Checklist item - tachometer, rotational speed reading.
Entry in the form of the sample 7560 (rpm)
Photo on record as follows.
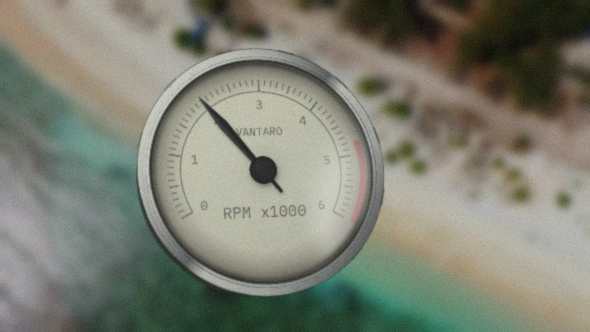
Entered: 2000 (rpm)
